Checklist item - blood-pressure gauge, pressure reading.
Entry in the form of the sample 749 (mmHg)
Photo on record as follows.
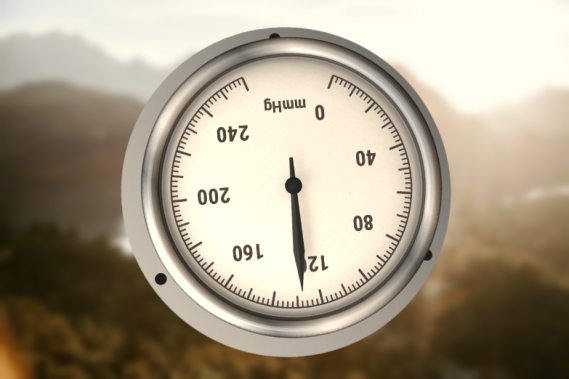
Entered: 128 (mmHg)
